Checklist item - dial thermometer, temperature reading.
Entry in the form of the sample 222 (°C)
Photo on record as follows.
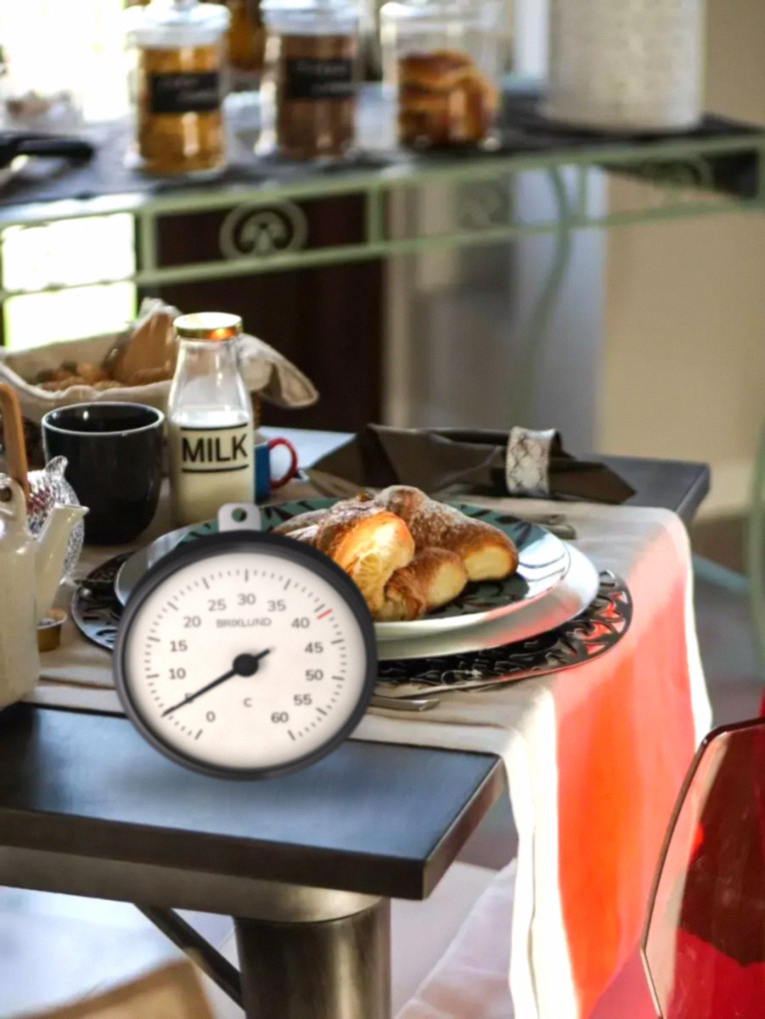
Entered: 5 (°C)
